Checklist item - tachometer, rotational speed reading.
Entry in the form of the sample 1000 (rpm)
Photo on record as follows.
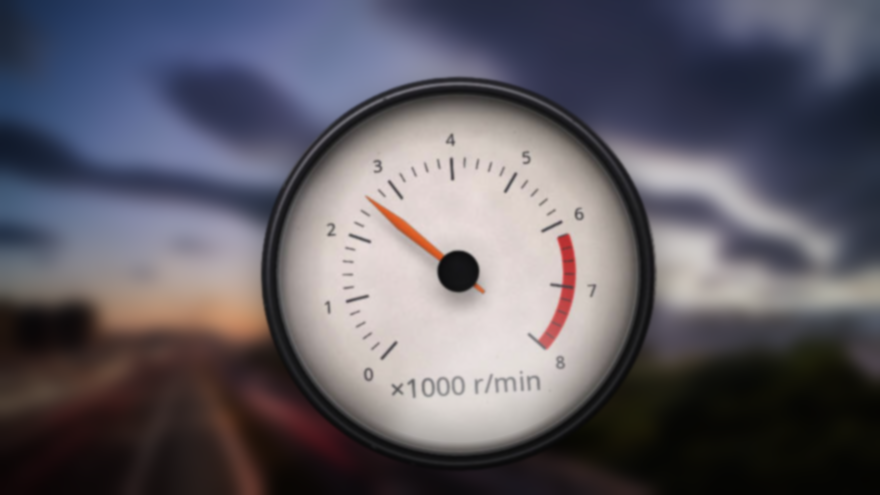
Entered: 2600 (rpm)
